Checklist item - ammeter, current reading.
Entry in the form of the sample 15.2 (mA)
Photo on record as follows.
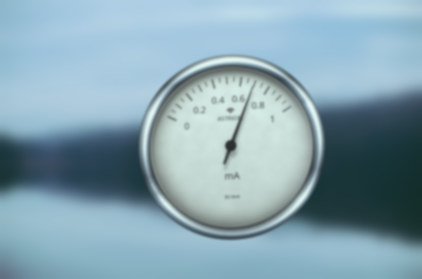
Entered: 0.7 (mA)
